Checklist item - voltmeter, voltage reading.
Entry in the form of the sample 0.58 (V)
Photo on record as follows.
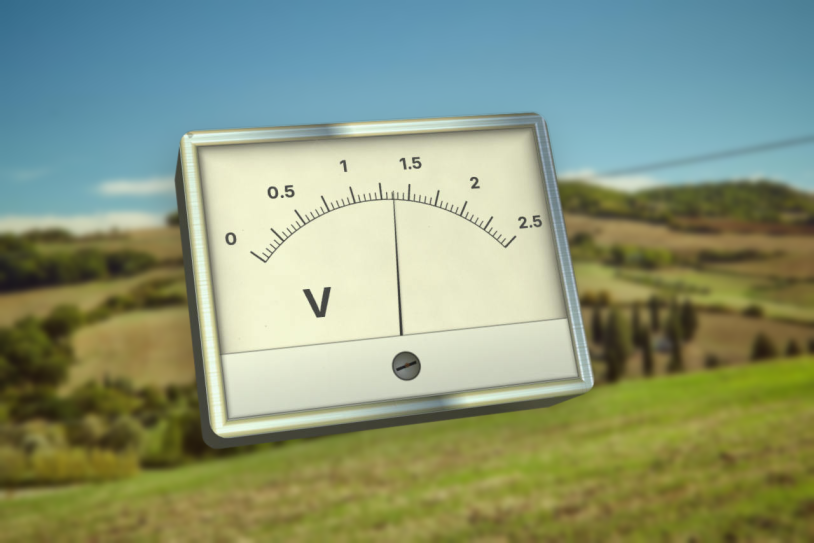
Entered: 1.35 (V)
